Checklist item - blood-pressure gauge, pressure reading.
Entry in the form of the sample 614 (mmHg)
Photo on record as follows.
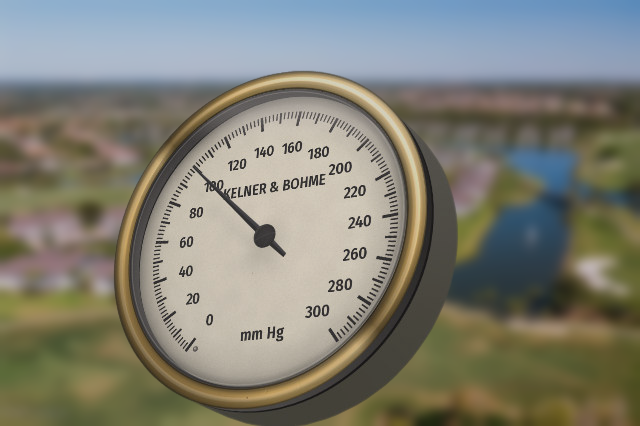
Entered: 100 (mmHg)
